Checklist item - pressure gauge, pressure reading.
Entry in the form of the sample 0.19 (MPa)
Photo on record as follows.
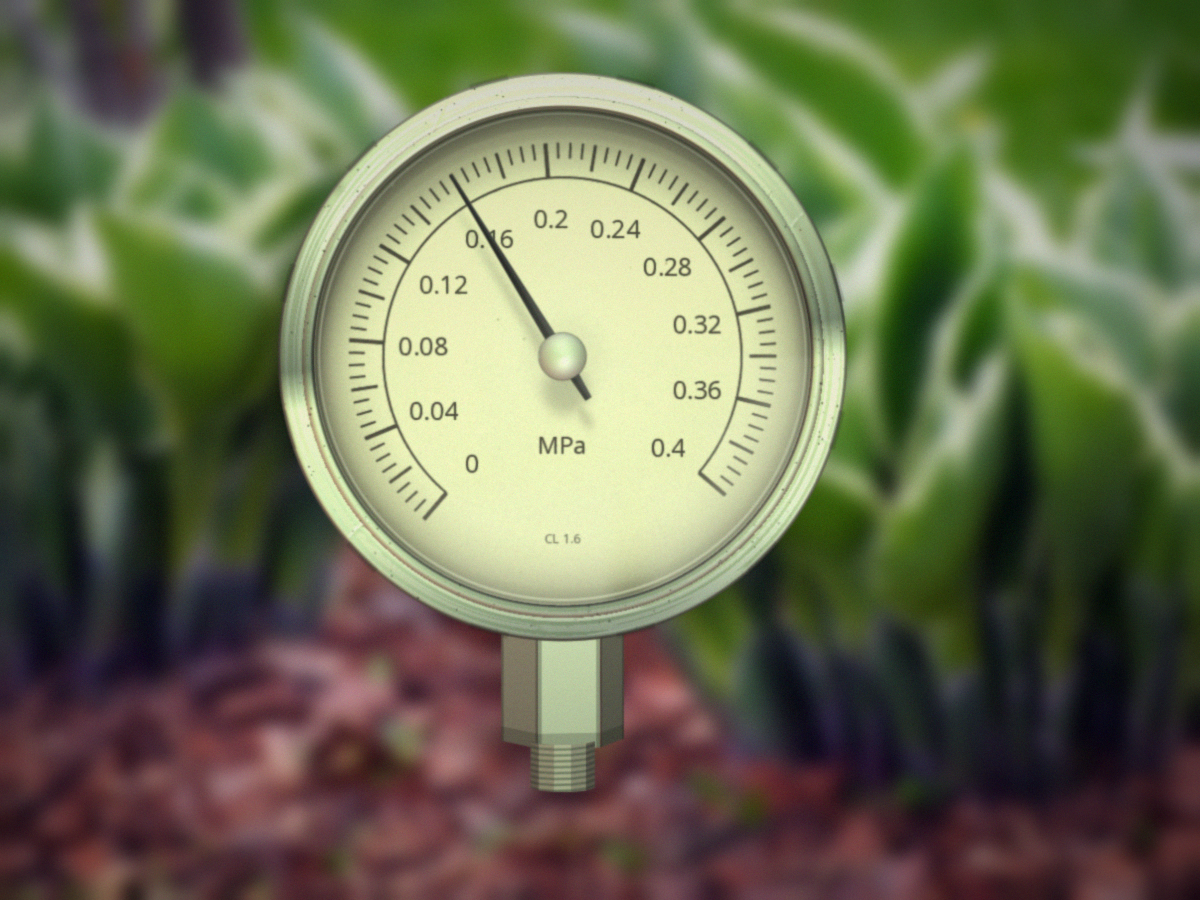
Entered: 0.16 (MPa)
